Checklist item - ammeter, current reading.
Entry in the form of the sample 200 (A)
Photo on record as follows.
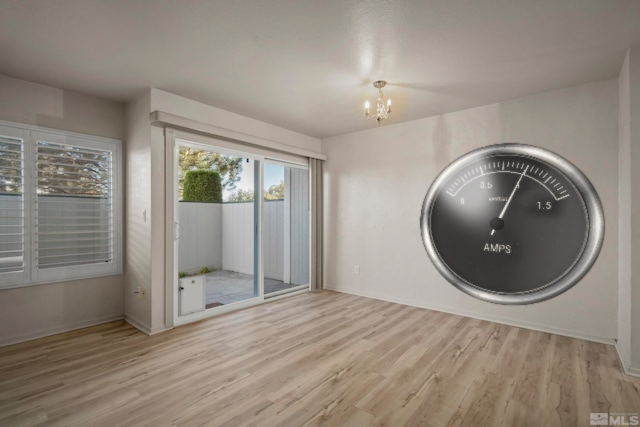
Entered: 1 (A)
